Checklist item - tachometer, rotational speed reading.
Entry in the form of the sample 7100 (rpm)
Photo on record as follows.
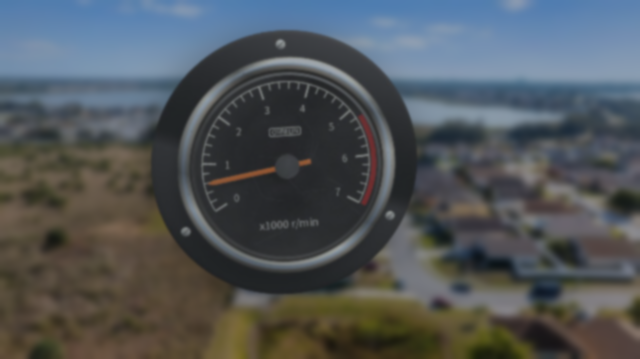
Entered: 600 (rpm)
